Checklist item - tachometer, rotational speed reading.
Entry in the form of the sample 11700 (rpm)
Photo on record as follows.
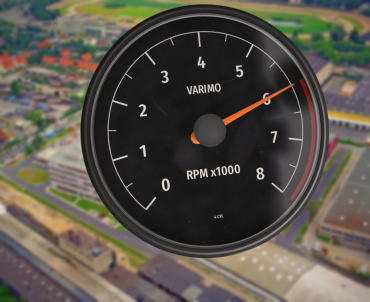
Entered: 6000 (rpm)
